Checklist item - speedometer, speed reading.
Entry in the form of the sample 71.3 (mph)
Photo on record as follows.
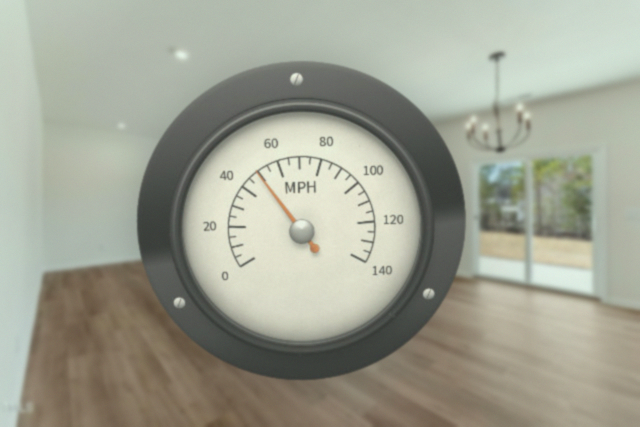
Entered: 50 (mph)
